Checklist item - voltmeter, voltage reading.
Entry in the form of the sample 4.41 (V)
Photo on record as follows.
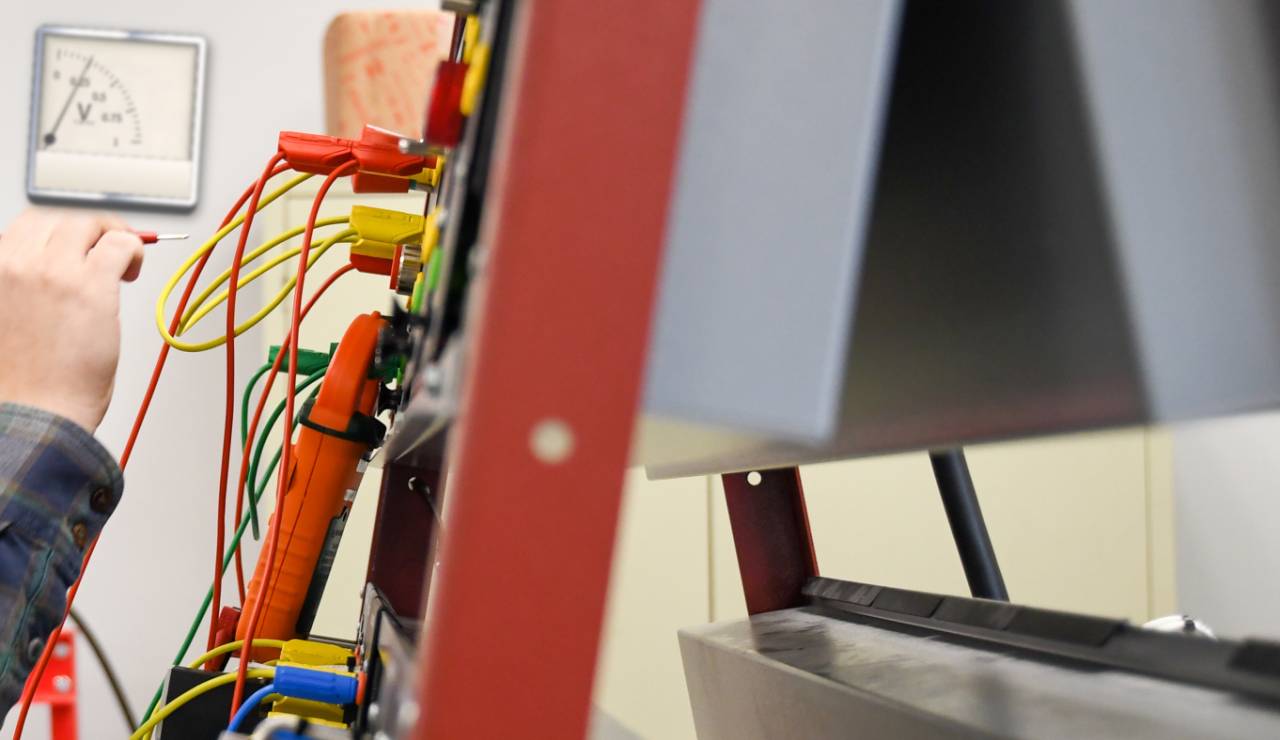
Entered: 0.25 (V)
